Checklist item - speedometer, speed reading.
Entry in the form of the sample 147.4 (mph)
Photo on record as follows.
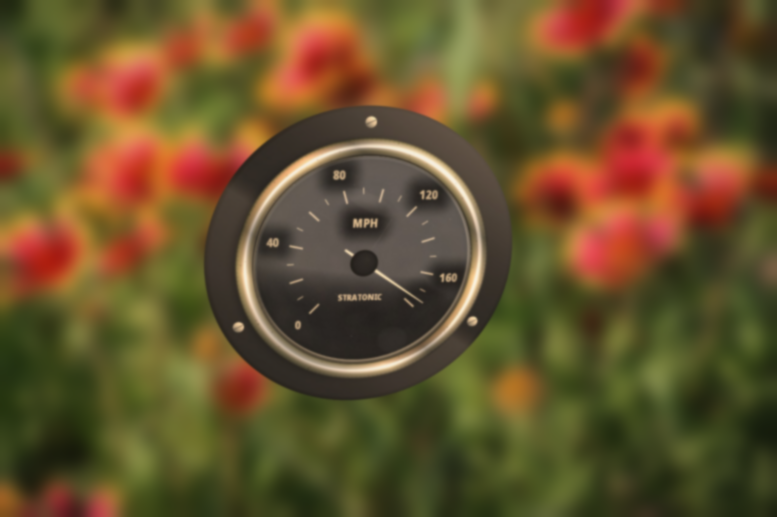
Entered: 175 (mph)
